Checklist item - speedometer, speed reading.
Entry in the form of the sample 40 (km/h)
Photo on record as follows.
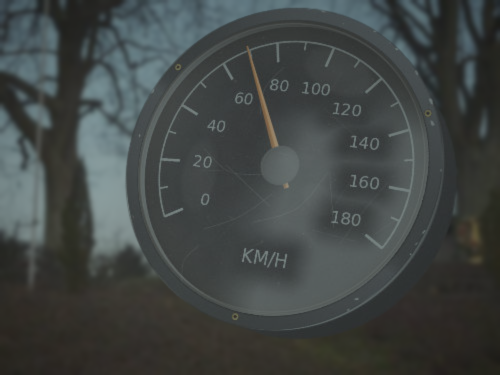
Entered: 70 (km/h)
